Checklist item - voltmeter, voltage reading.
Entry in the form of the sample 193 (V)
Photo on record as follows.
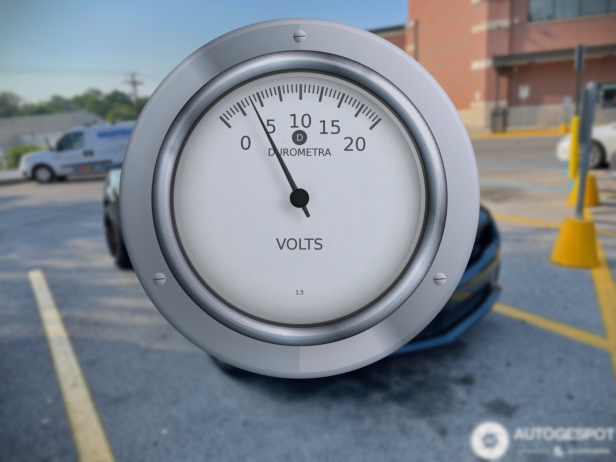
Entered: 4 (V)
